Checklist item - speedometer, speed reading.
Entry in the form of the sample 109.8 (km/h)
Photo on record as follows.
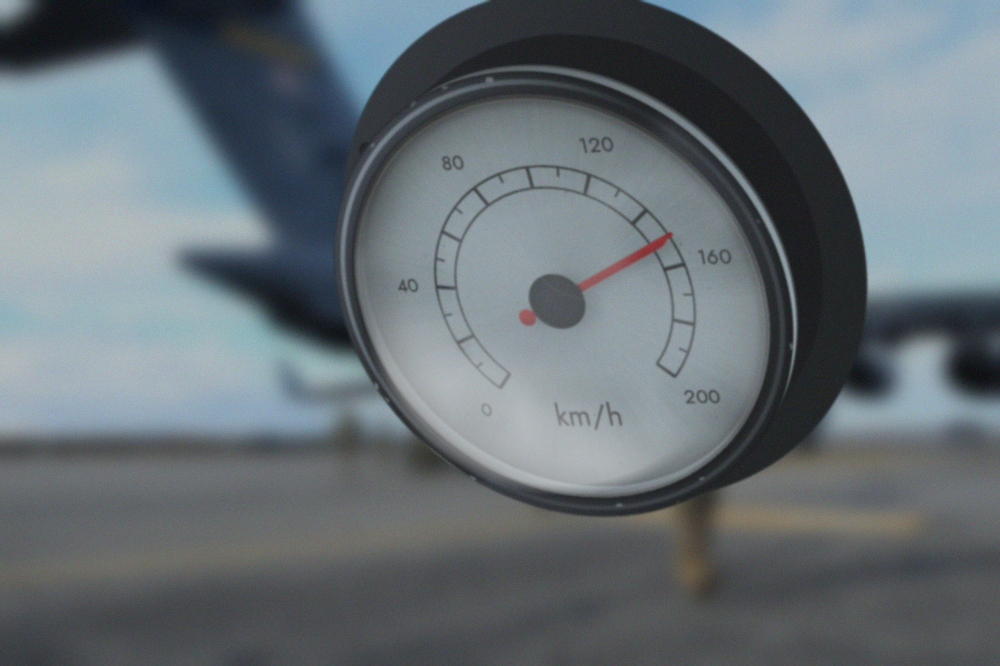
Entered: 150 (km/h)
